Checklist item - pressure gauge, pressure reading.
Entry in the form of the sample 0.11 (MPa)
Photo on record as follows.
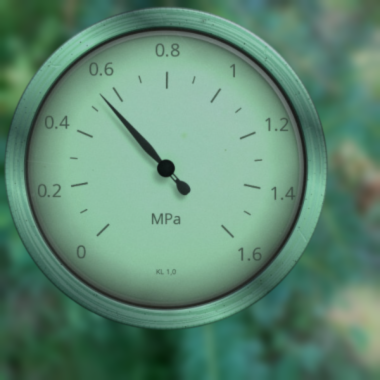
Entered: 0.55 (MPa)
